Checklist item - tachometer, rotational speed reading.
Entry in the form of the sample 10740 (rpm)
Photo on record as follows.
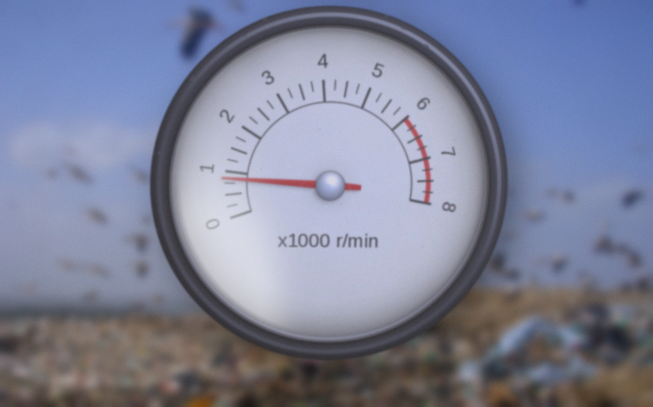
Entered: 875 (rpm)
